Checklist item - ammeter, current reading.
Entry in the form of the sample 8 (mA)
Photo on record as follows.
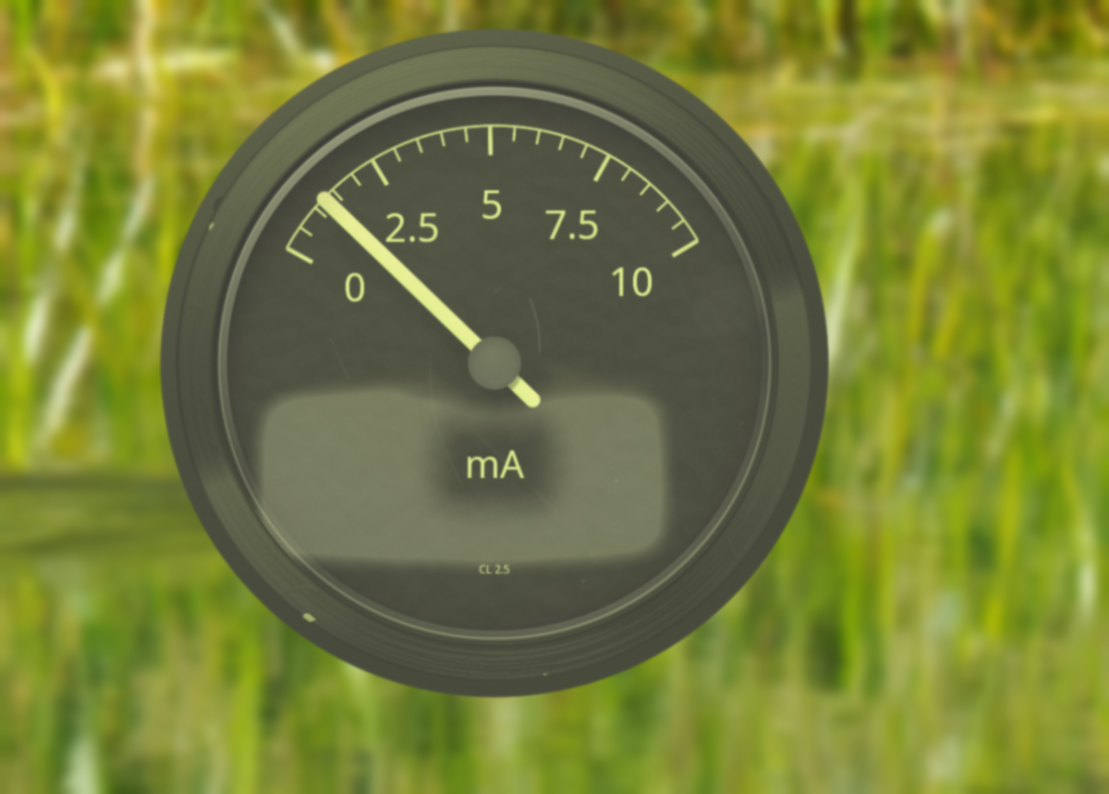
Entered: 1.25 (mA)
